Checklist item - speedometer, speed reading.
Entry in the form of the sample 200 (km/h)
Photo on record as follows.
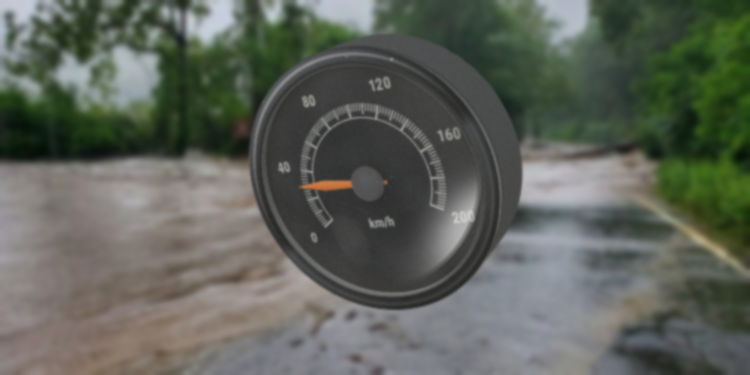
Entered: 30 (km/h)
